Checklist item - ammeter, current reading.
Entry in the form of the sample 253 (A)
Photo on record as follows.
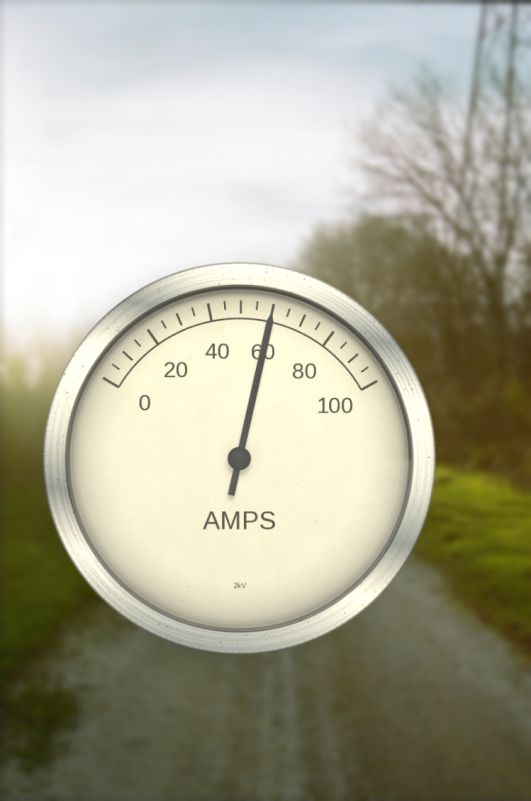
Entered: 60 (A)
